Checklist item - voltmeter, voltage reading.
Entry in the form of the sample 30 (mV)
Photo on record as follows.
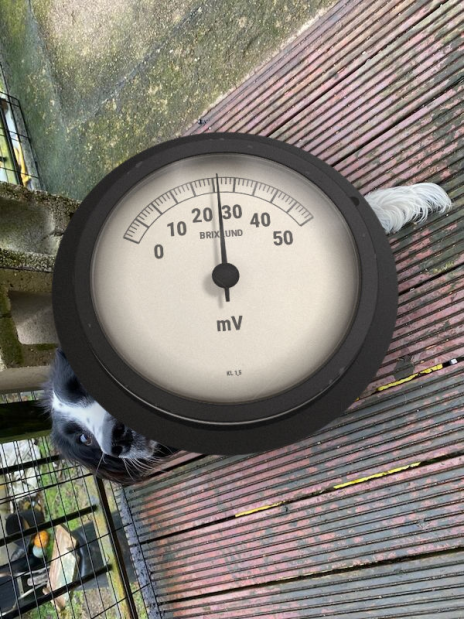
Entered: 26 (mV)
